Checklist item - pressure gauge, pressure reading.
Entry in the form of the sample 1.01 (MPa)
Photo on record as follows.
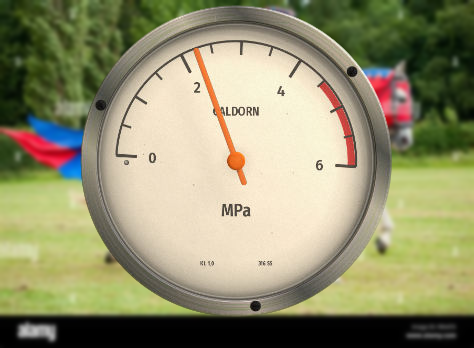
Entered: 2.25 (MPa)
